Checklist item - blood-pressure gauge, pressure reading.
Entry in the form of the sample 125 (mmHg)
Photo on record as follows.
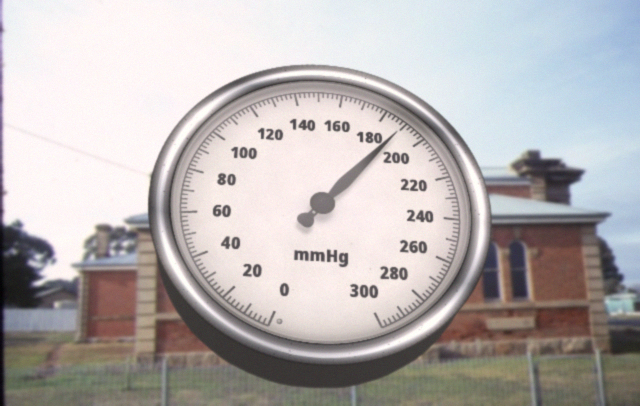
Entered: 190 (mmHg)
